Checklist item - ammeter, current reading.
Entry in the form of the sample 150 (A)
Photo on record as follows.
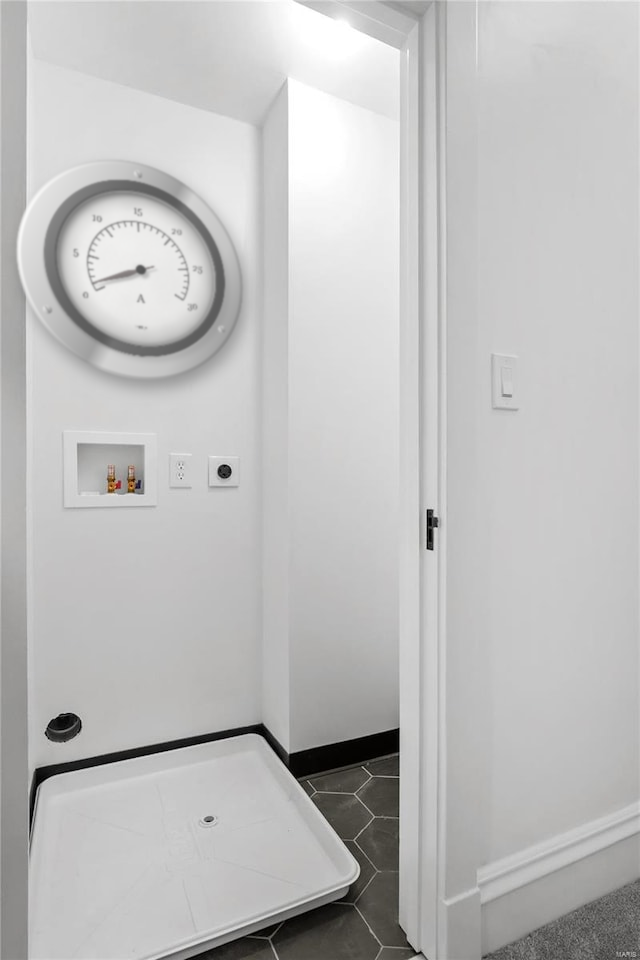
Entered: 1 (A)
